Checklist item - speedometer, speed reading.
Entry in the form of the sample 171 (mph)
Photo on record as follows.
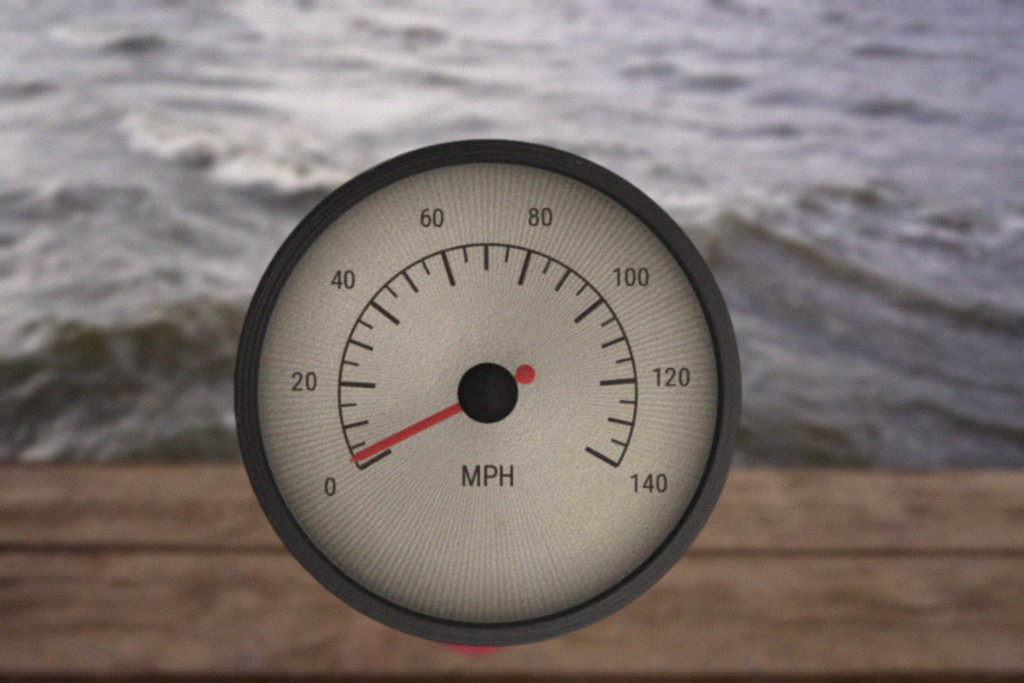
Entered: 2.5 (mph)
